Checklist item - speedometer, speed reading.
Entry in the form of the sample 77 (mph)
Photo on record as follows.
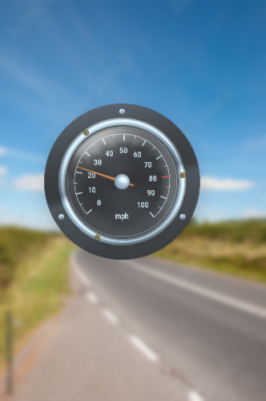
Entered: 22.5 (mph)
